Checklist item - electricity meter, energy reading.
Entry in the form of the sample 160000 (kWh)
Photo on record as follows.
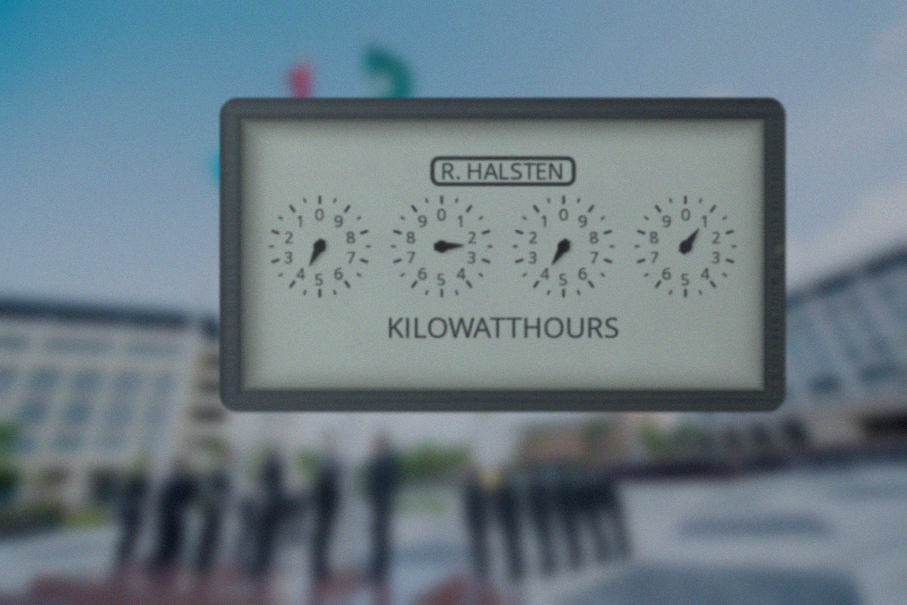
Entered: 4241 (kWh)
